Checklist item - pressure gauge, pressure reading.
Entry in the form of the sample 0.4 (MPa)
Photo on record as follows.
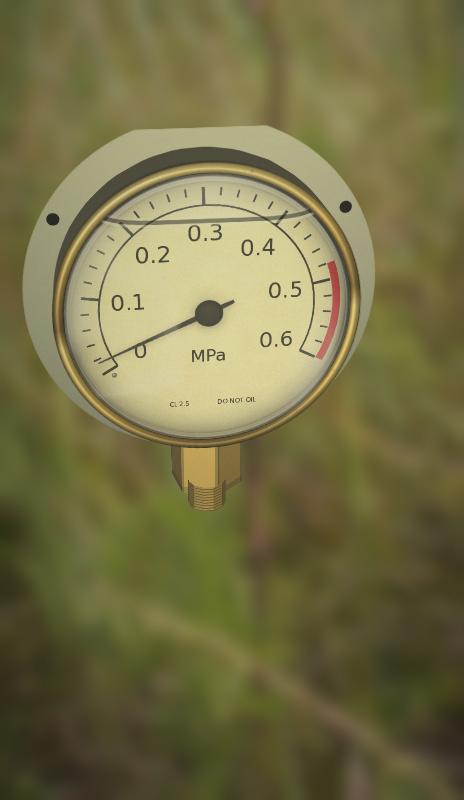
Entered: 0.02 (MPa)
